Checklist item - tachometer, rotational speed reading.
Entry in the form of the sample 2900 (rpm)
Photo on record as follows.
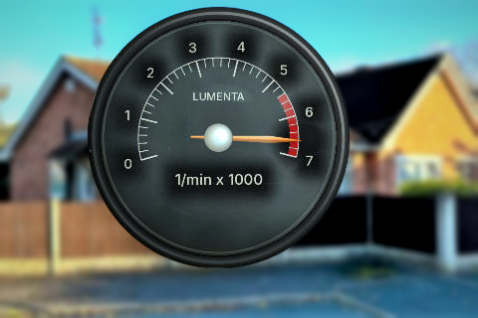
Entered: 6600 (rpm)
